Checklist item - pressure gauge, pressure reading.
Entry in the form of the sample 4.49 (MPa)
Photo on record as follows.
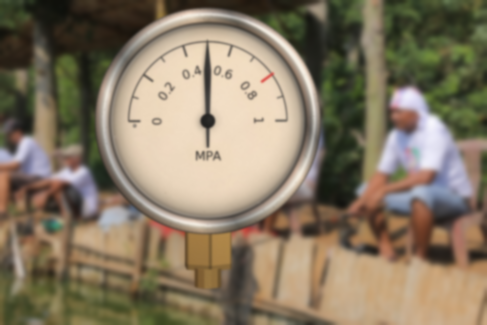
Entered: 0.5 (MPa)
